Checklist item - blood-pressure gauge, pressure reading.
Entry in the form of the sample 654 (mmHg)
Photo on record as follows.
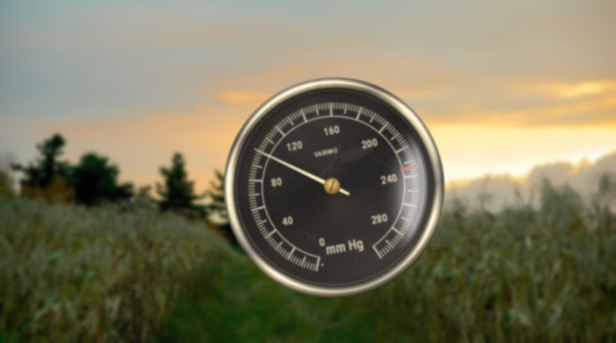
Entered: 100 (mmHg)
